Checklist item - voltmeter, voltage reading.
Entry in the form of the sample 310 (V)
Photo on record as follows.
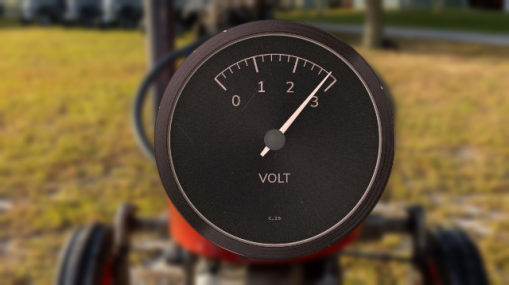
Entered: 2.8 (V)
